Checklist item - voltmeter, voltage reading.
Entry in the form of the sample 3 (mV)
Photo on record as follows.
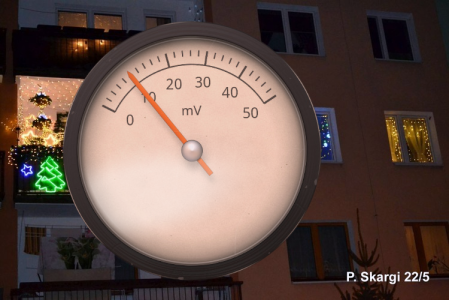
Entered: 10 (mV)
